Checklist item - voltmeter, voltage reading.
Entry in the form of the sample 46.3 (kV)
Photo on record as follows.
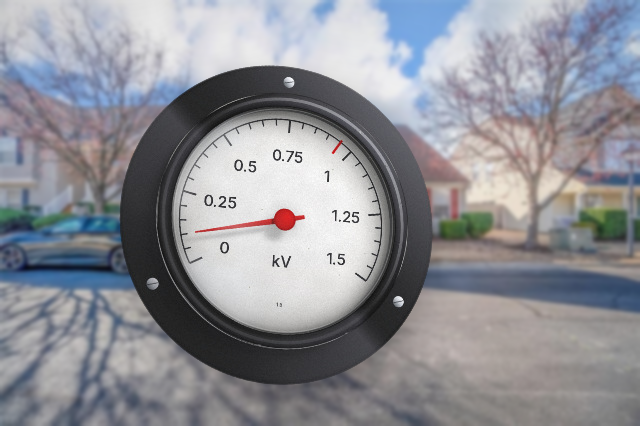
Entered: 0.1 (kV)
